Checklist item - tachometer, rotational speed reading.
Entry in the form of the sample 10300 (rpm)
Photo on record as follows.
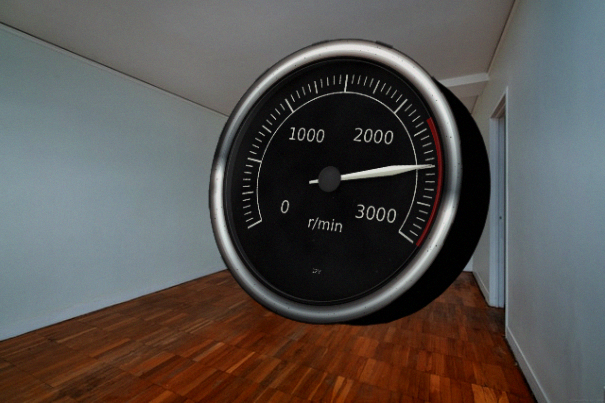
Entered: 2500 (rpm)
